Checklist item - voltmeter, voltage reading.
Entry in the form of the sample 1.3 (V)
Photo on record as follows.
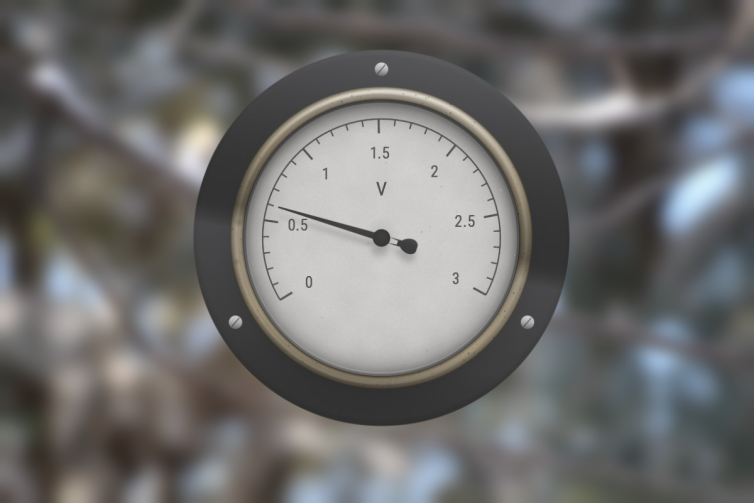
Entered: 0.6 (V)
